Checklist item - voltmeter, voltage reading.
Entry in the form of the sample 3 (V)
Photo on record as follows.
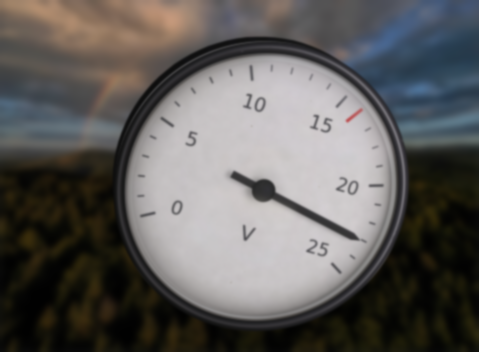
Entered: 23 (V)
